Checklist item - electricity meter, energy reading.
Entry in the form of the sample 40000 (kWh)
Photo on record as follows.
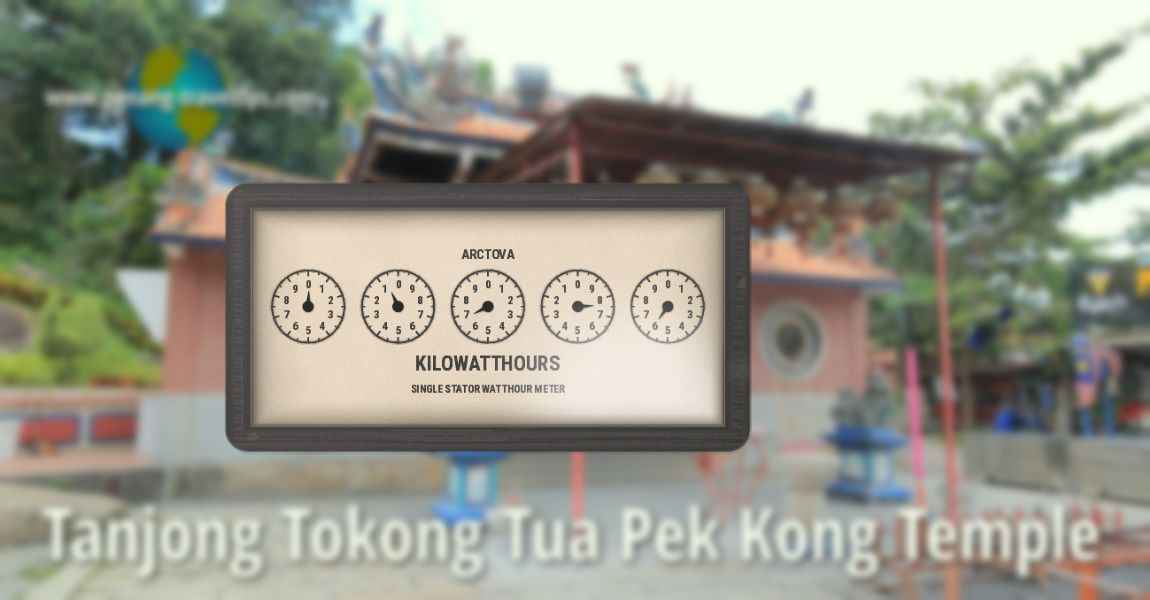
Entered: 676 (kWh)
